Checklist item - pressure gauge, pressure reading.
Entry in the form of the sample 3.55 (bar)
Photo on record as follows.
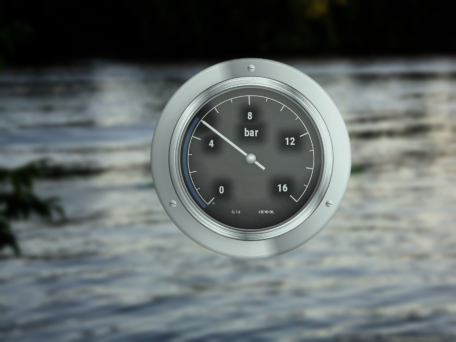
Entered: 5 (bar)
